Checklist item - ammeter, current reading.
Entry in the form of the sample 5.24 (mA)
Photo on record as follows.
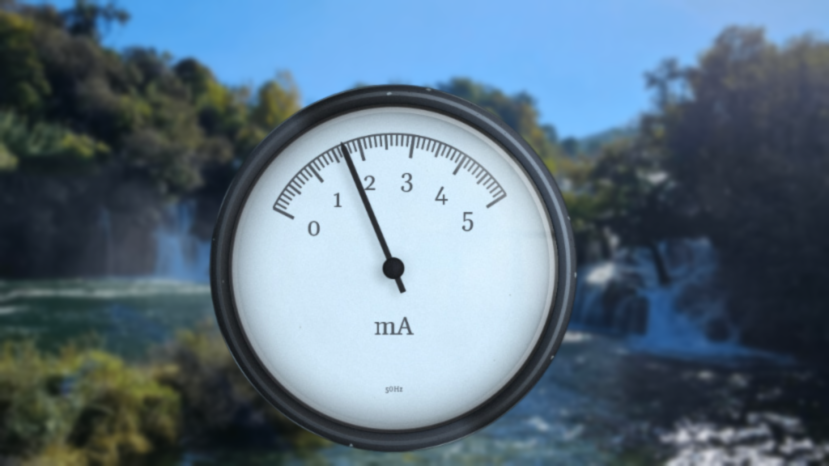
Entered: 1.7 (mA)
